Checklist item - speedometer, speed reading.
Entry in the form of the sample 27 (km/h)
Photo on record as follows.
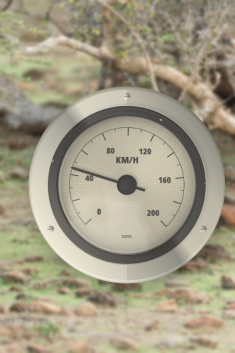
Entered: 45 (km/h)
